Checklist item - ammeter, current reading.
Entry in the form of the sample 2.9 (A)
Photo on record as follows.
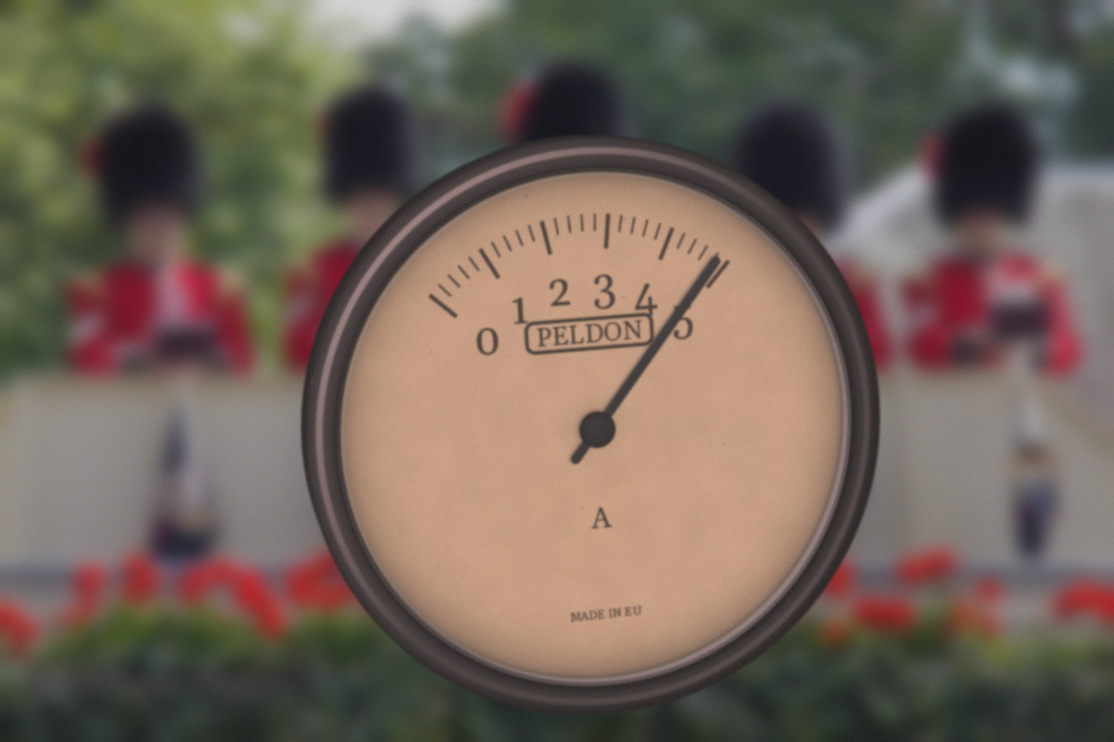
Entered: 4.8 (A)
